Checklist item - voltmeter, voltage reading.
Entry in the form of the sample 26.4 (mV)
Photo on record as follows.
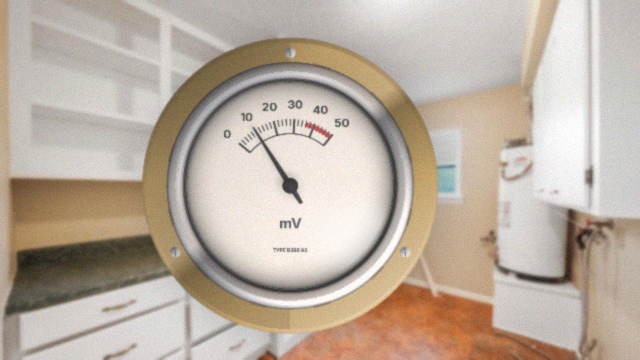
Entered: 10 (mV)
